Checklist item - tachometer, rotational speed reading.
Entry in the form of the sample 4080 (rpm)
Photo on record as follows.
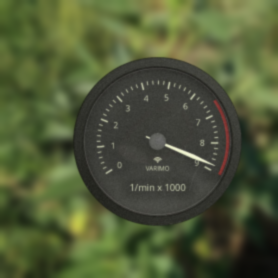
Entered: 8800 (rpm)
